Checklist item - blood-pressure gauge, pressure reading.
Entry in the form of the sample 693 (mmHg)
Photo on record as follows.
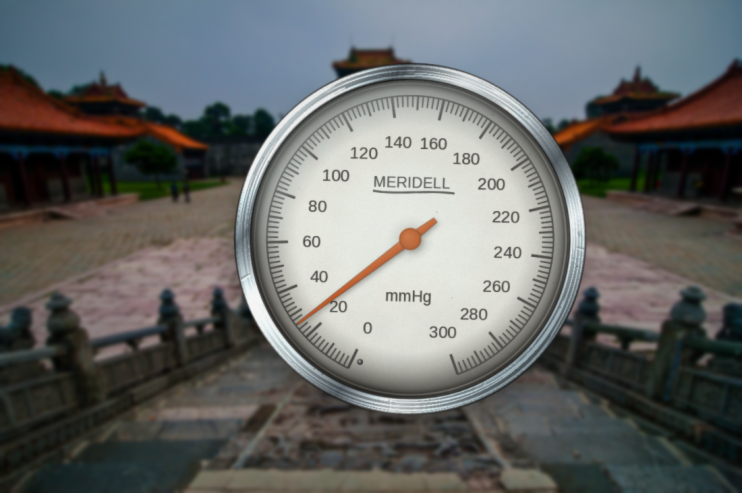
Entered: 26 (mmHg)
